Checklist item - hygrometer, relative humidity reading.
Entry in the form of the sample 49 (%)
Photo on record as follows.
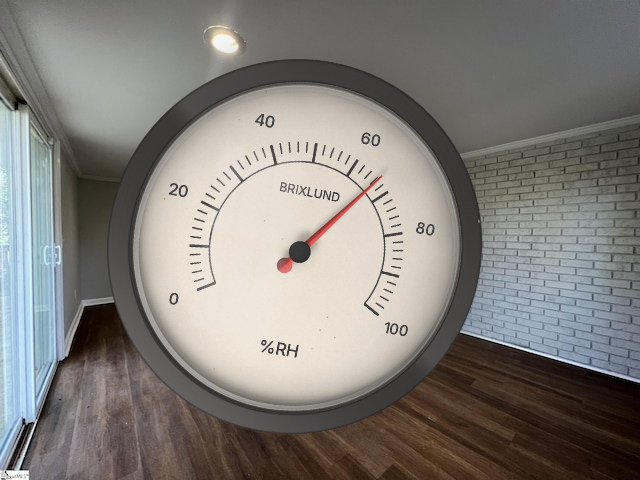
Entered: 66 (%)
